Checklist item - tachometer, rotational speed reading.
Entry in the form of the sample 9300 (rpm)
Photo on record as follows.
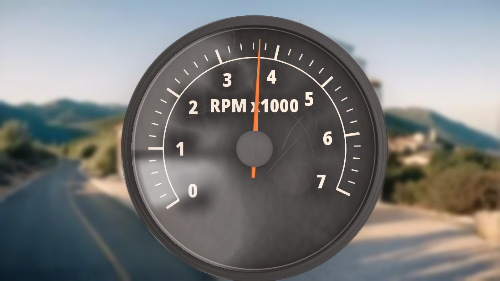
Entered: 3700 (rpm)
